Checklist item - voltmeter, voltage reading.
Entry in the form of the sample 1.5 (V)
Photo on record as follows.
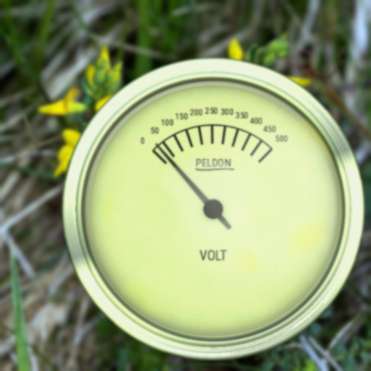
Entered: 25 (V)
